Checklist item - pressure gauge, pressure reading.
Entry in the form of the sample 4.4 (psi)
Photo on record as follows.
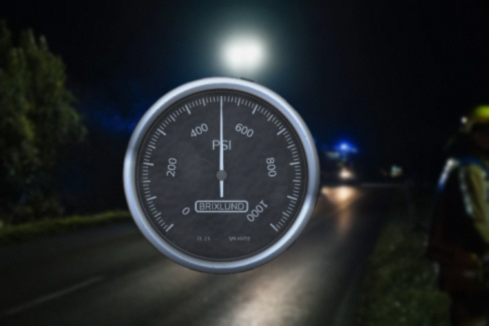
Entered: 500 (psi)
